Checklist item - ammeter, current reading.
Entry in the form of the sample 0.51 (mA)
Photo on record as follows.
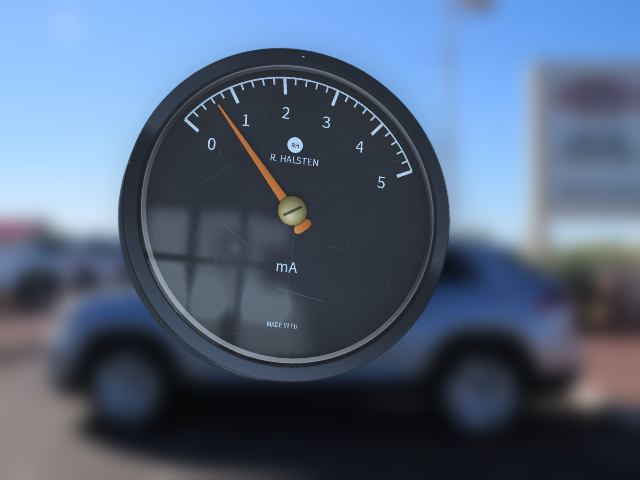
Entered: 0.6 (mA)
